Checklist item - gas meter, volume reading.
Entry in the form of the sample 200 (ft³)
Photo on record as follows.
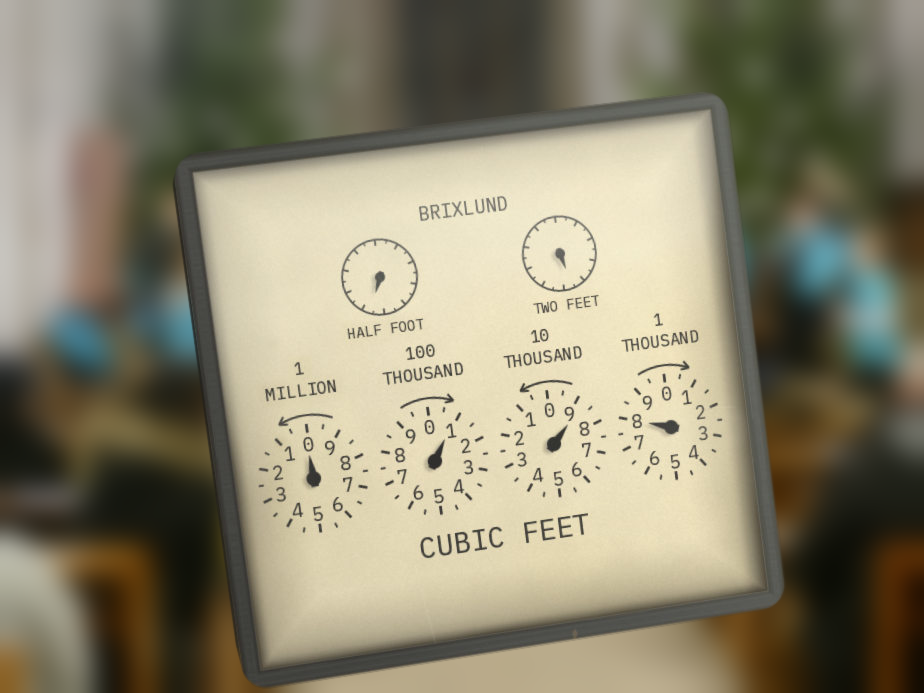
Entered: 8800 (ft³)
